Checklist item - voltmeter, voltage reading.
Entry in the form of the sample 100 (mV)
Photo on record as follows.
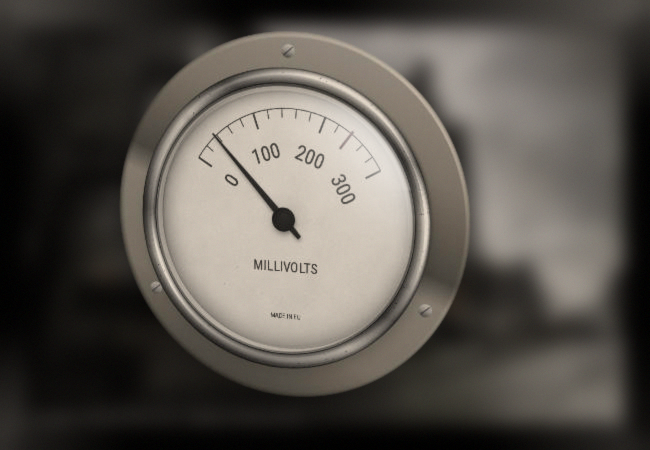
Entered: 40 (mV)
